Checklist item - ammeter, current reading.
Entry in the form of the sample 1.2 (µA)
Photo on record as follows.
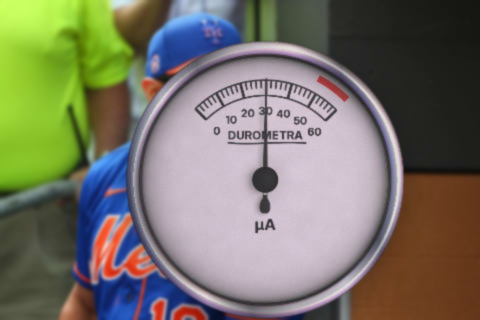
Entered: 30 (µA)
